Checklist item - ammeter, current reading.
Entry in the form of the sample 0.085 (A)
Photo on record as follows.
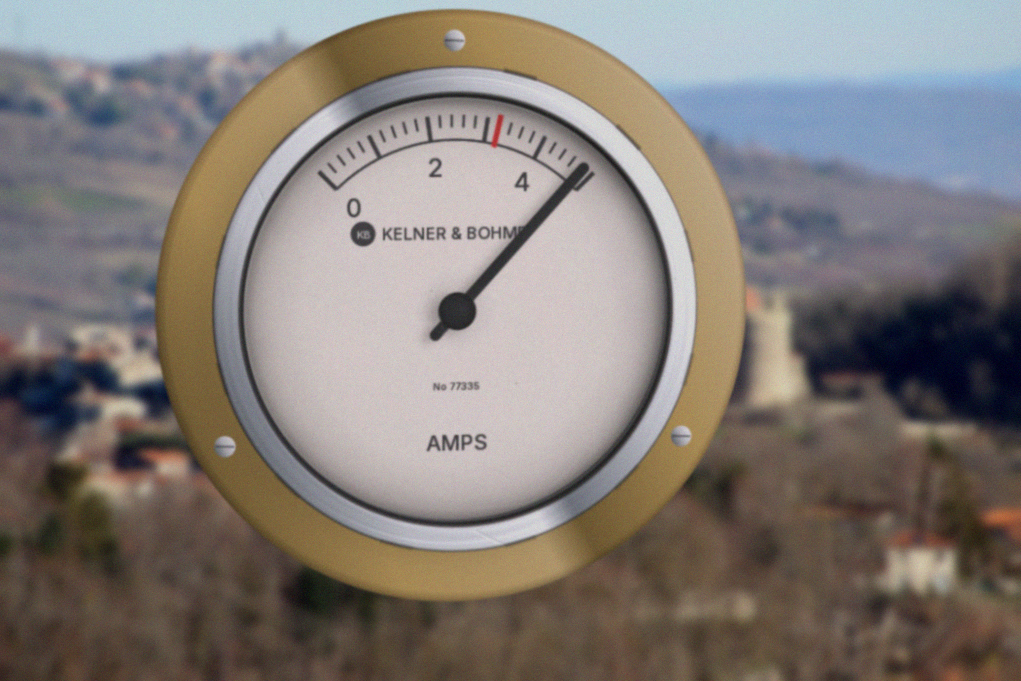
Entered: 4.8 (A)
